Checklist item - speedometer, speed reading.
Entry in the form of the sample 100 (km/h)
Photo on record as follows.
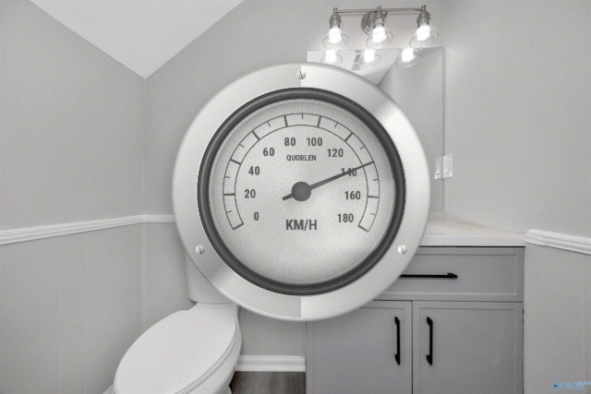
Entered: 140 (km/h)
